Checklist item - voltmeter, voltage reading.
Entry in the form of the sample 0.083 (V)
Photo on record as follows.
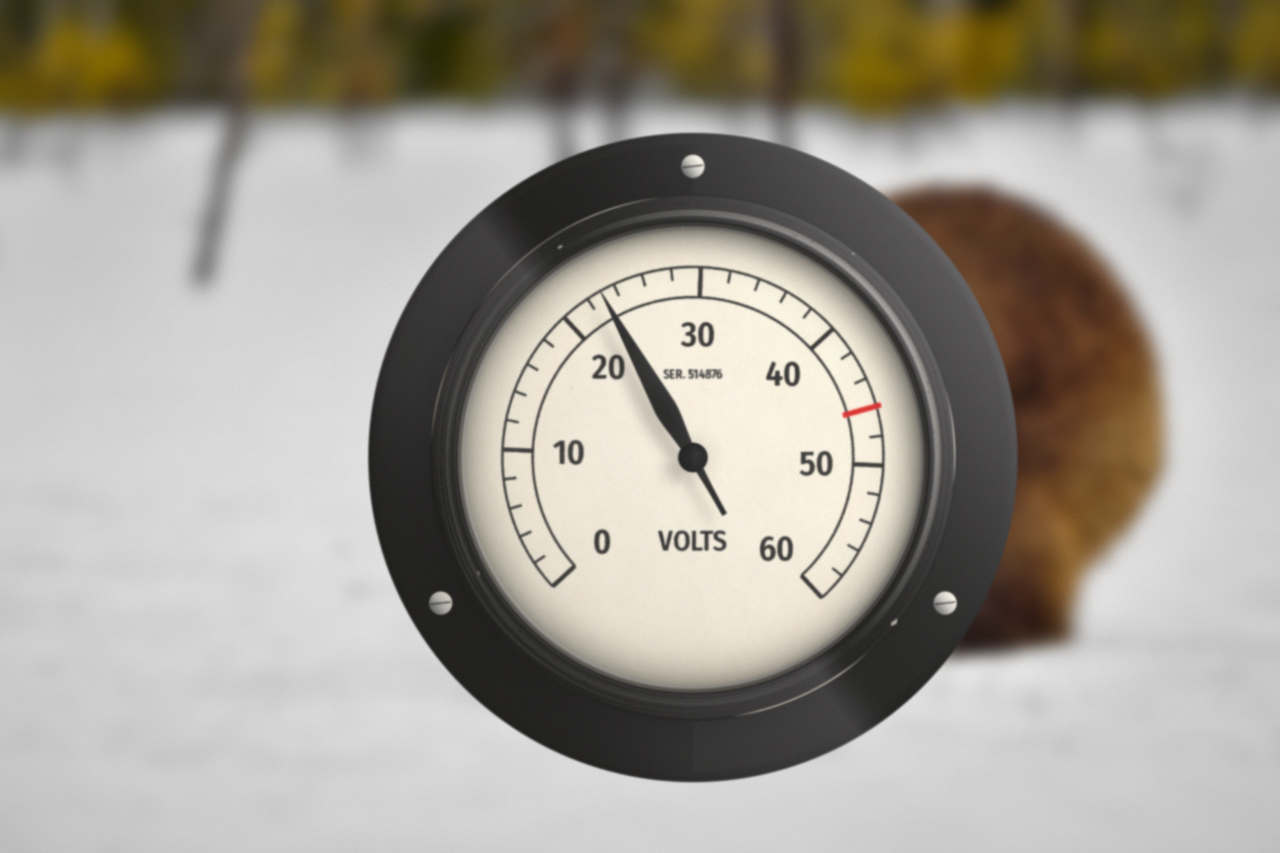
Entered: 23 (V)
